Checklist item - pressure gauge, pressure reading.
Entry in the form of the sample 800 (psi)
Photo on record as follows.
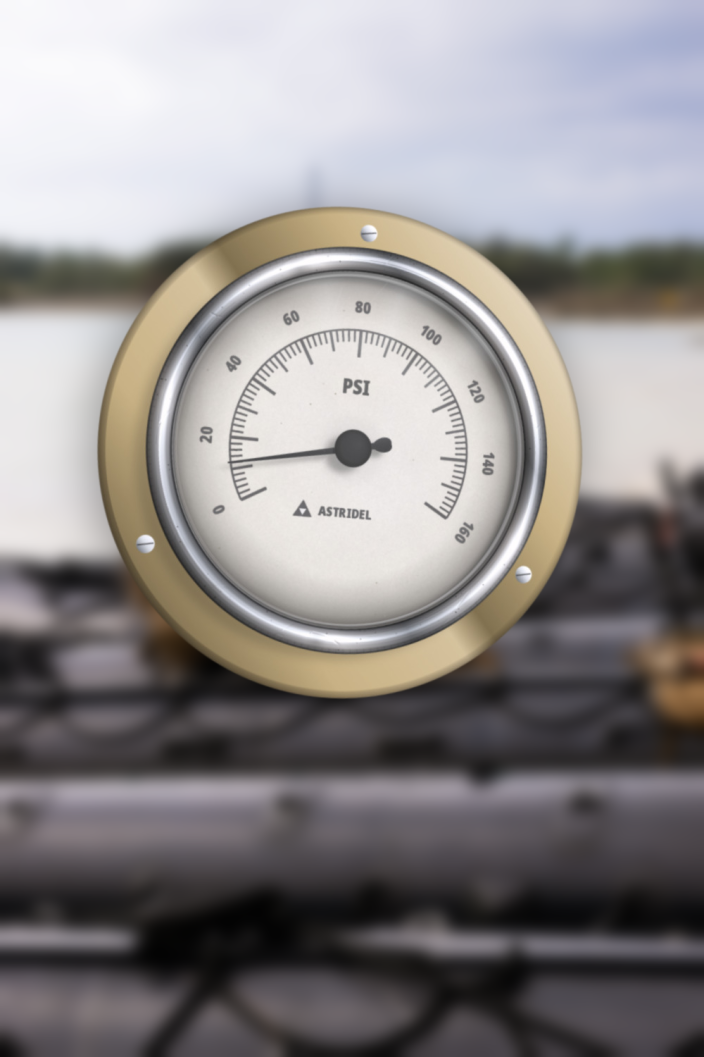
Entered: 12 (psi)
